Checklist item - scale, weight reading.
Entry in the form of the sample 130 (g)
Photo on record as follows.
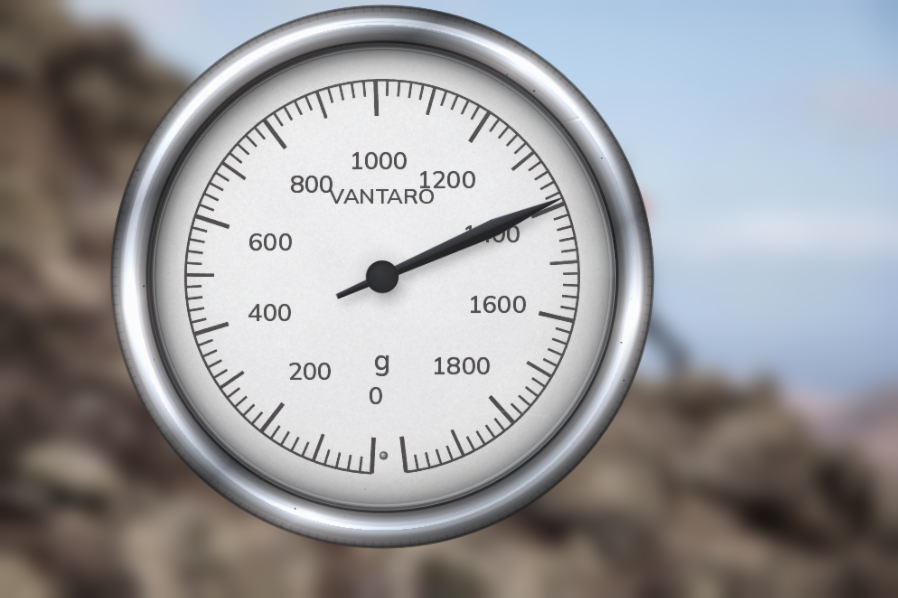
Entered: 1390 (g)
